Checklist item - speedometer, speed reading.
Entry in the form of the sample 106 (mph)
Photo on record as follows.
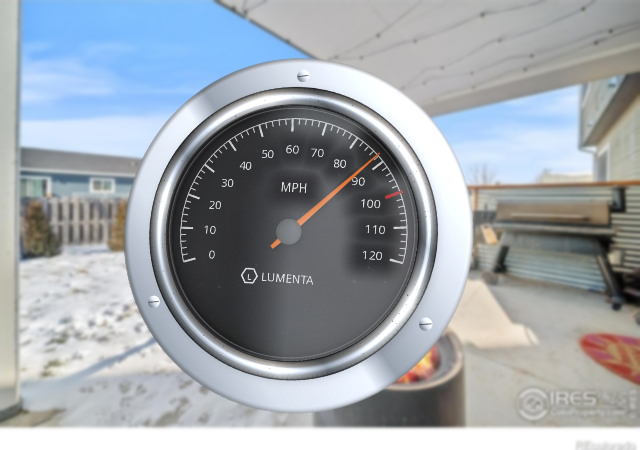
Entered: 88 (mph)
